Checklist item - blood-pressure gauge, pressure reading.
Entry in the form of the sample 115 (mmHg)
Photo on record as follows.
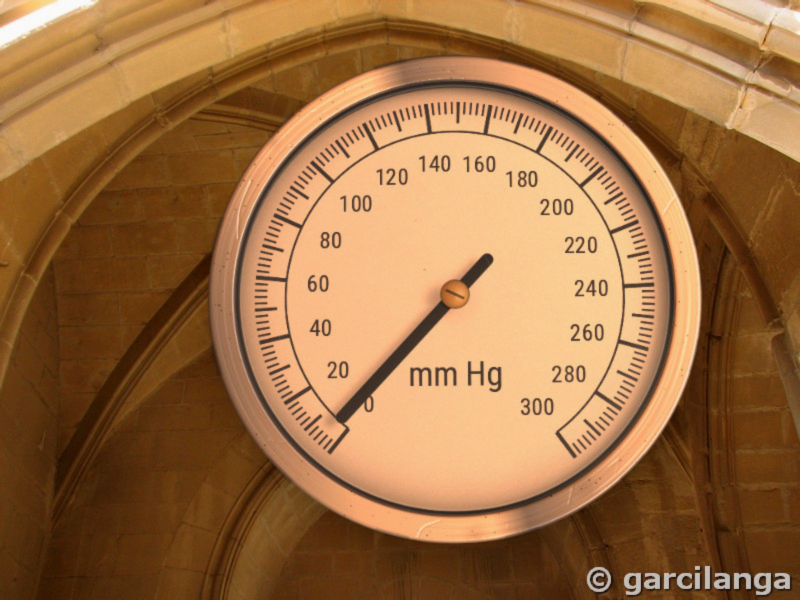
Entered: 4 (mmHg)
